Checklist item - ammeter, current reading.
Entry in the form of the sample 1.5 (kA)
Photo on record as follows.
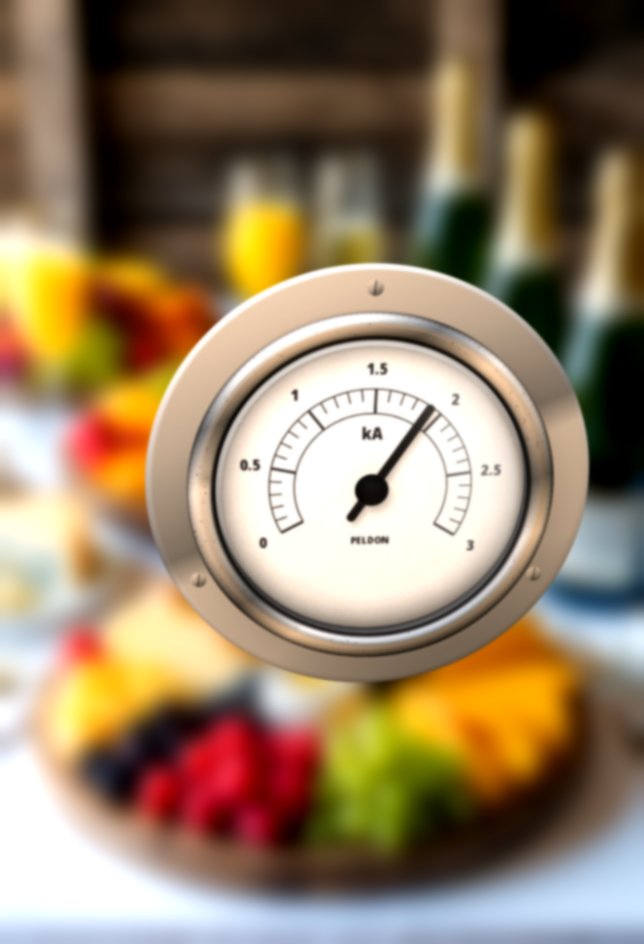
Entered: 1.9 (kA)
